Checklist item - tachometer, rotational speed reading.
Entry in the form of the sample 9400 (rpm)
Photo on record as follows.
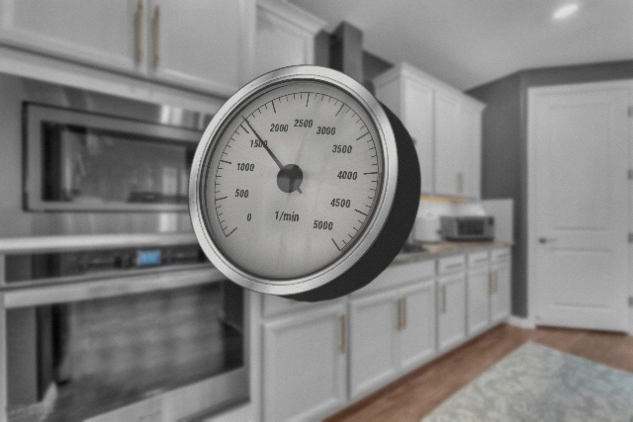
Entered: 1600 (rpm)
